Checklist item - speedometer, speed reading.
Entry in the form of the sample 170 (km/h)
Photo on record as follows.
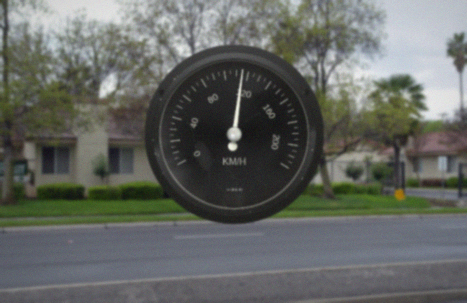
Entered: 115 (km/h)
